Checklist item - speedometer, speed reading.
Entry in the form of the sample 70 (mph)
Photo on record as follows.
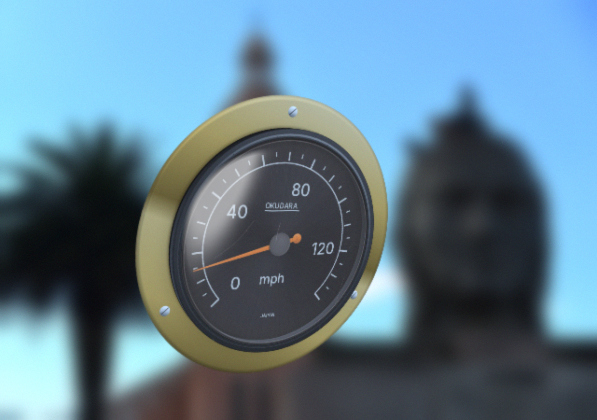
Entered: 15 (mph)
